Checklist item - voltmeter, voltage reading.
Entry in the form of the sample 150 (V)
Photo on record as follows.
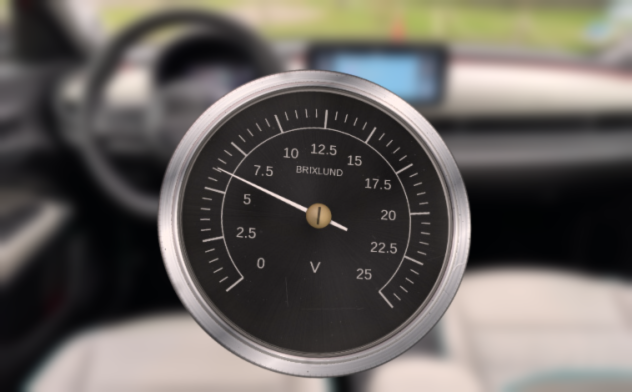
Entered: 6 (V)
